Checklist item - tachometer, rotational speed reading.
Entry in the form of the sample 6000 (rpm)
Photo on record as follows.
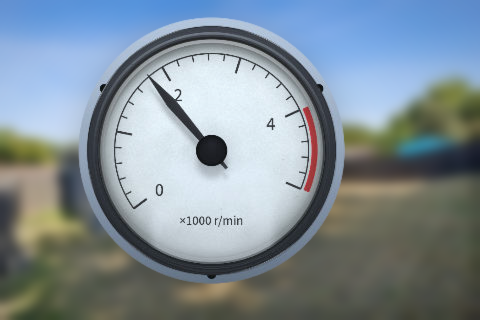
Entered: 1800 (rpm)
